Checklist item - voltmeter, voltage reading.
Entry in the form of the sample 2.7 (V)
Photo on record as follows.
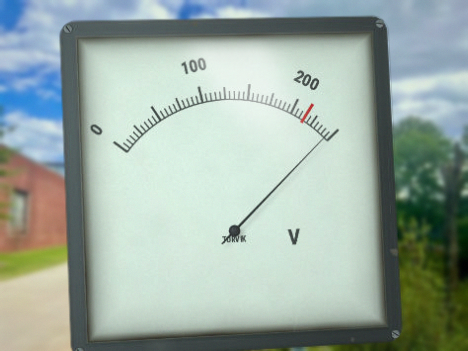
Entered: 245 (V)
